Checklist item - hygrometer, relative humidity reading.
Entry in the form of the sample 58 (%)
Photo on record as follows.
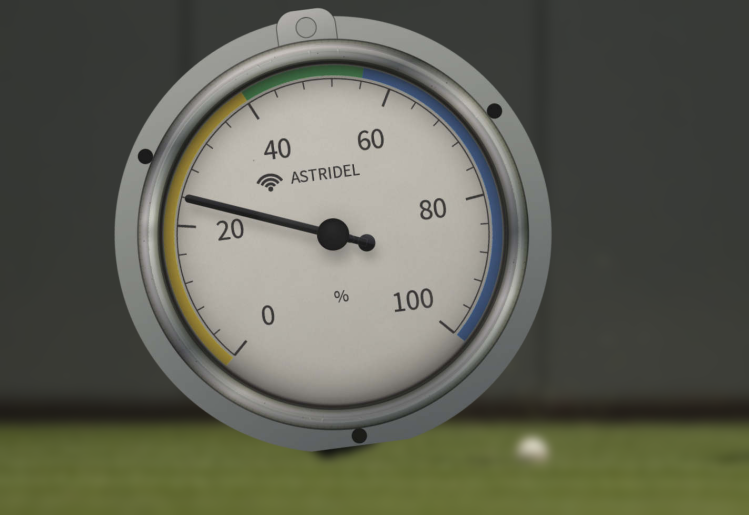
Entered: 24 (%)
